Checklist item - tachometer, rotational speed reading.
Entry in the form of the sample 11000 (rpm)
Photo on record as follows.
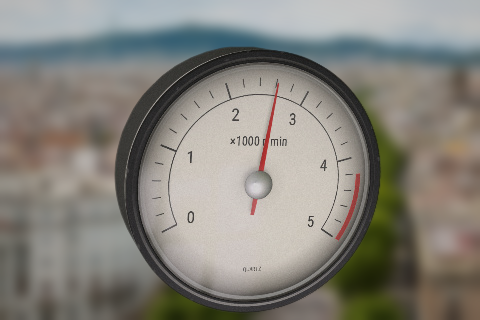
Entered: 2600 (rpm)
